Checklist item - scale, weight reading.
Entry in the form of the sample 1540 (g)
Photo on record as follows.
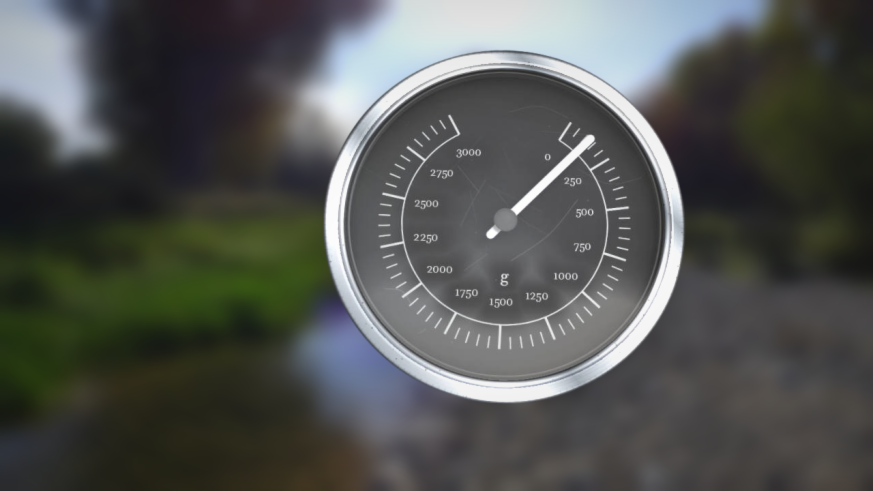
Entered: 125 (g)
